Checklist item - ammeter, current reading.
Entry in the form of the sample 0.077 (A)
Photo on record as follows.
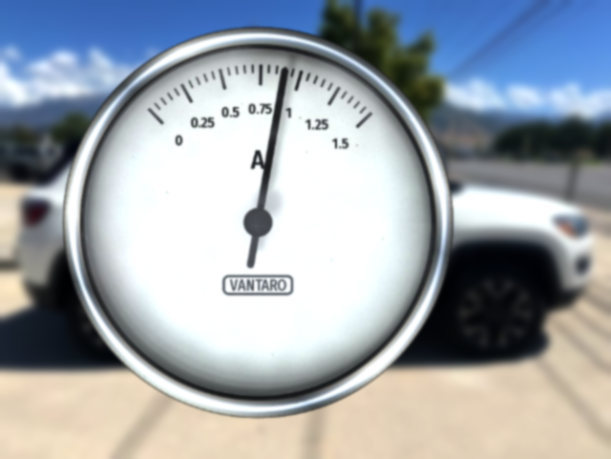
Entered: 0.9 (A)
